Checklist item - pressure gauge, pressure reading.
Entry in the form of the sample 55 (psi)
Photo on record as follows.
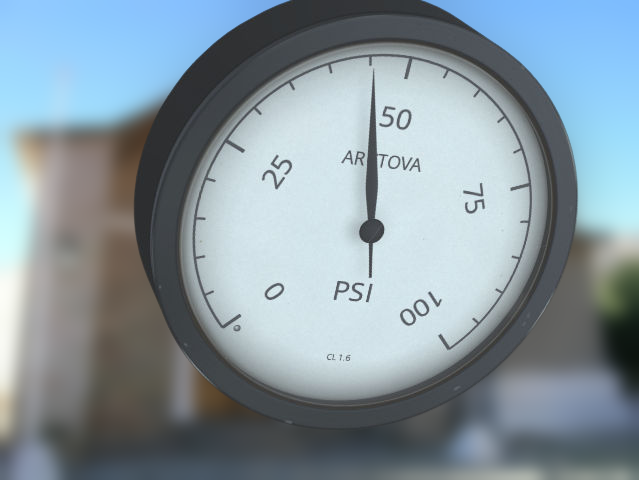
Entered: 45 (psi)
